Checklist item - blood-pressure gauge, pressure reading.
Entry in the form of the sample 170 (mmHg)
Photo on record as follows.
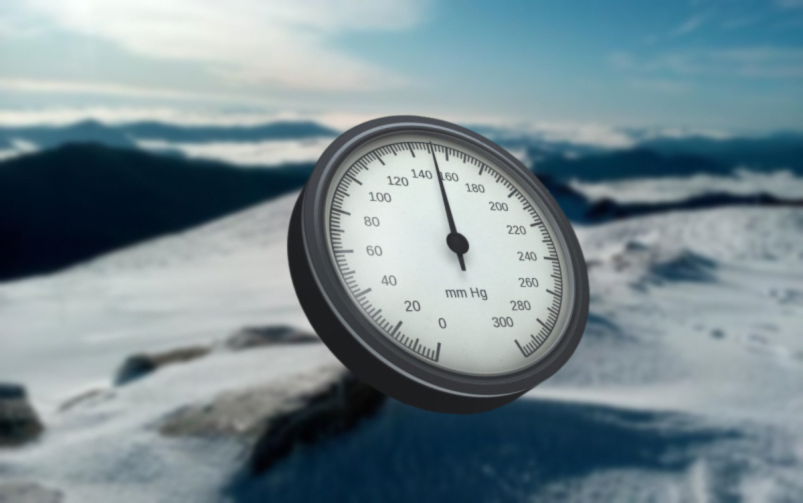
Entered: 150 (mmHg)
